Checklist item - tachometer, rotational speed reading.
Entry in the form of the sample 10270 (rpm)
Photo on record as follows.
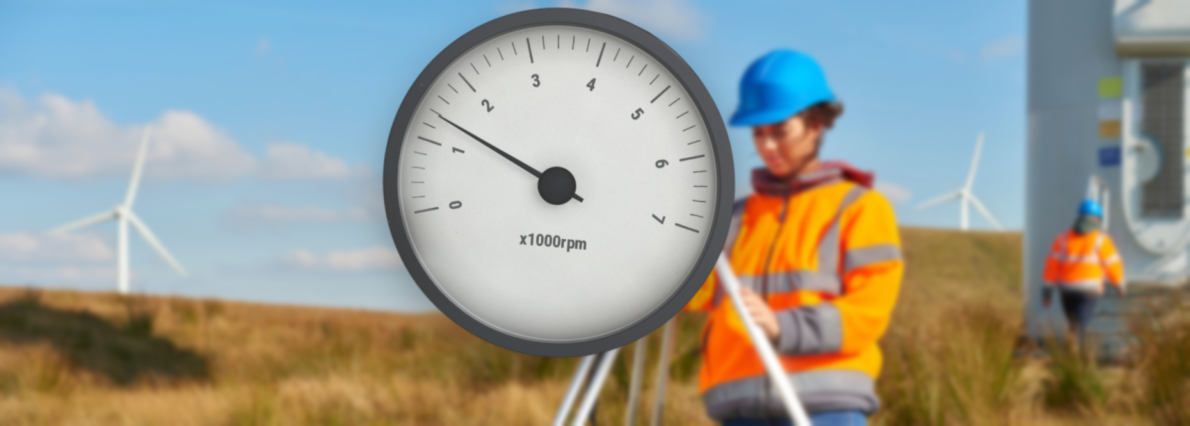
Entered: 1400 (rpm)
